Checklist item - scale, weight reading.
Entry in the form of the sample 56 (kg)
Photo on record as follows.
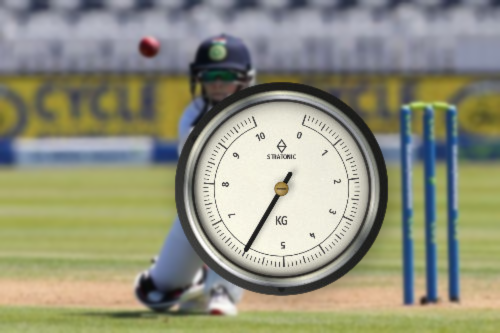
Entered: 6 (kg)
